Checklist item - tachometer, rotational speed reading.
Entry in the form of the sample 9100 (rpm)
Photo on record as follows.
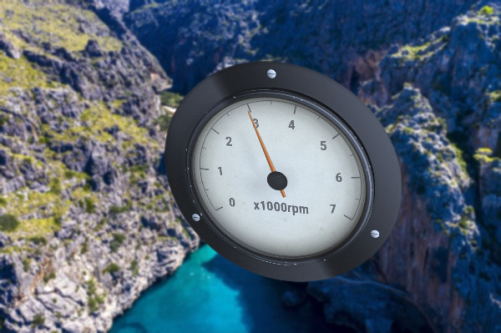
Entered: 3000 (rpm)
